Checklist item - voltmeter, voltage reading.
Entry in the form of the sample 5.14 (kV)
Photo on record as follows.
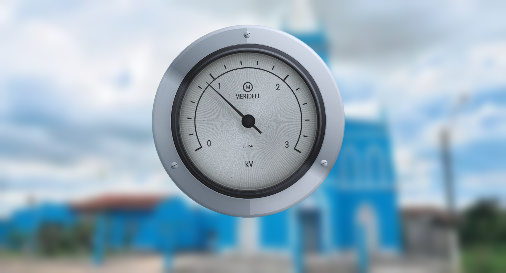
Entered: 0.9 (kV)
